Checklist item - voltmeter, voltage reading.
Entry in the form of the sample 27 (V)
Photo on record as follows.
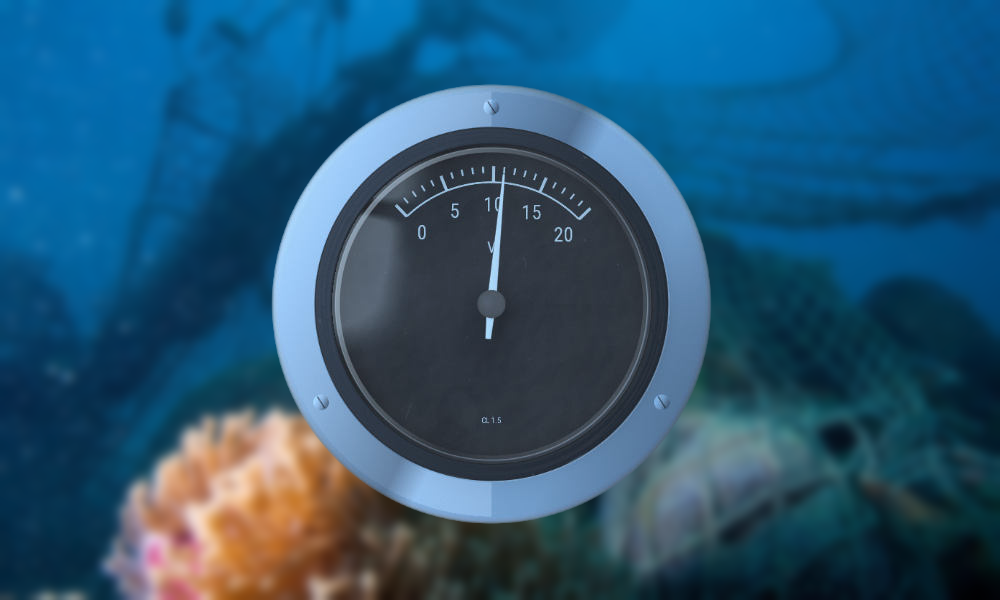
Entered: 11 (V)
